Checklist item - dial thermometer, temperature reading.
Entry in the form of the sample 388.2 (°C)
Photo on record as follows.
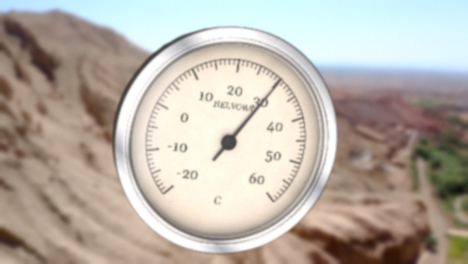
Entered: 30 (°C)
